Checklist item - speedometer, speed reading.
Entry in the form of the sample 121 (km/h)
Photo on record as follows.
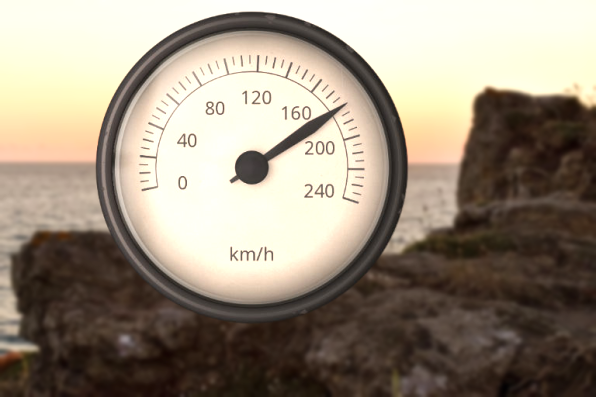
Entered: 180 (km/h)
